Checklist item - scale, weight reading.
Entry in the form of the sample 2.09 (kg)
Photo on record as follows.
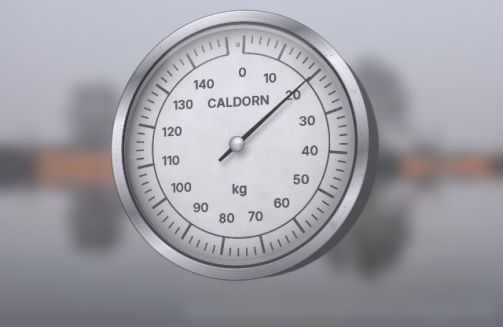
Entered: 20 (kg)
